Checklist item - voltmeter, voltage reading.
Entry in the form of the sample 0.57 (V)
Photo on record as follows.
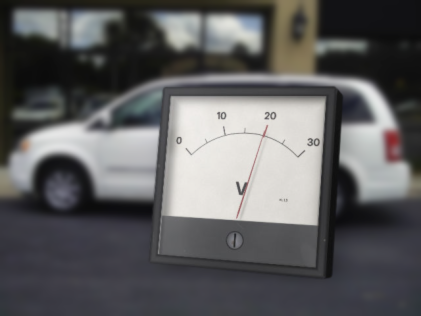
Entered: 20 (V)
